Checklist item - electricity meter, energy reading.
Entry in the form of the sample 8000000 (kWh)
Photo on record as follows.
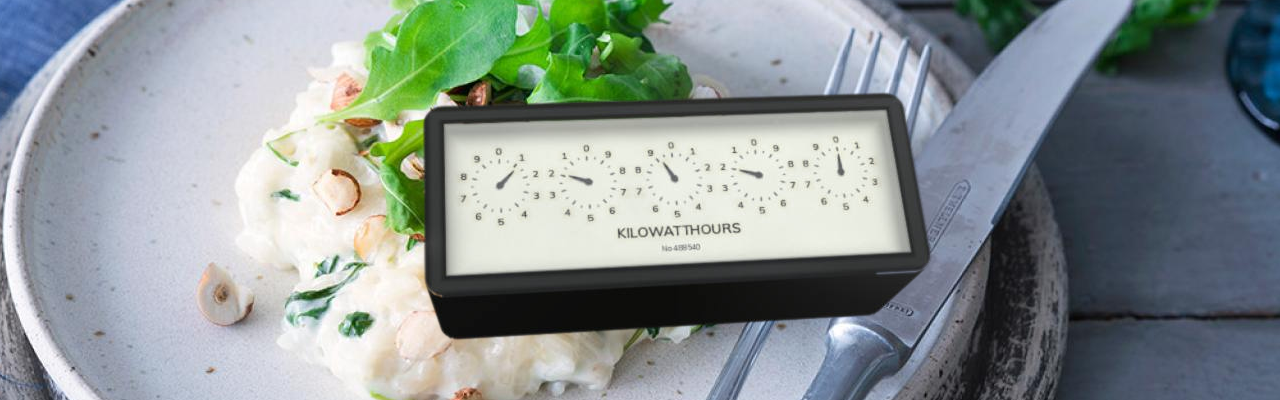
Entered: 11920 (kWh)
